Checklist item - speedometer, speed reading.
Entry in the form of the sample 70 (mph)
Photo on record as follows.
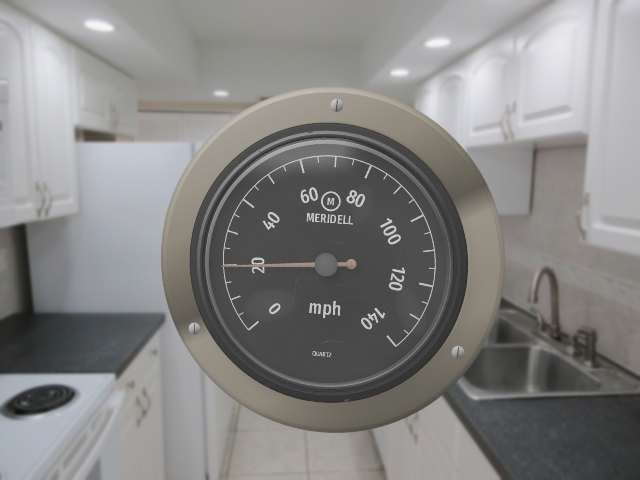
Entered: 20 (mph)
